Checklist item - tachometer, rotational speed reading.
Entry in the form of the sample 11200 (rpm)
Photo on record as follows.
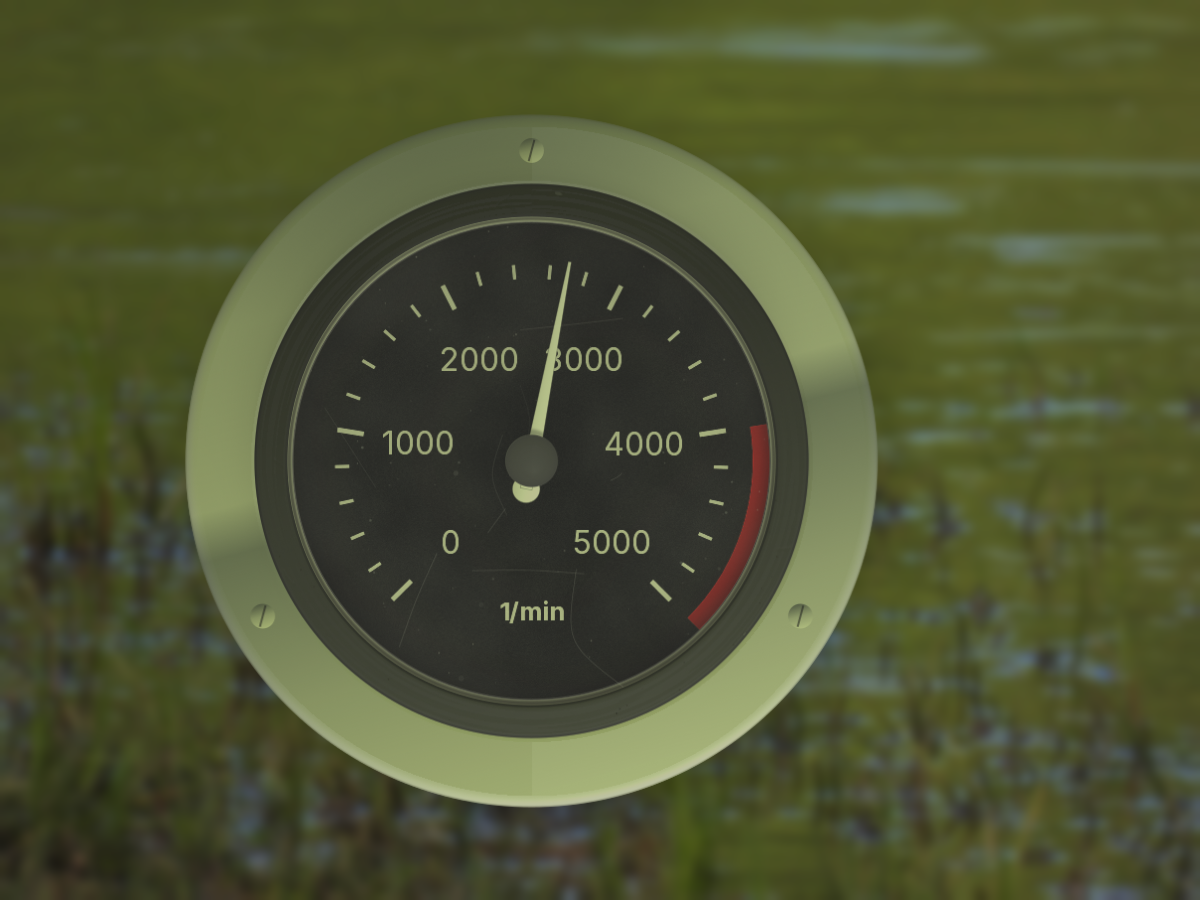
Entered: 2700 (rpm)
